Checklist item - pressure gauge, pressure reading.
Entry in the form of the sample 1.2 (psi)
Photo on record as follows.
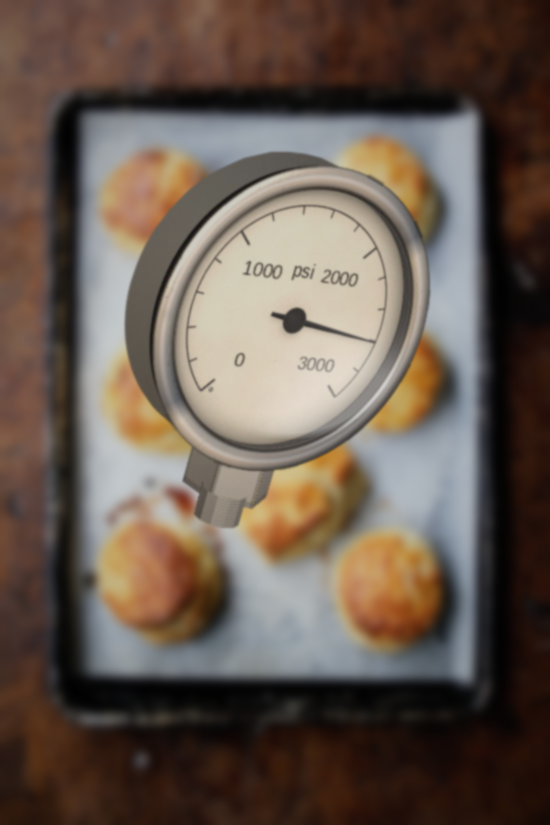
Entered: 2600 (psi)
